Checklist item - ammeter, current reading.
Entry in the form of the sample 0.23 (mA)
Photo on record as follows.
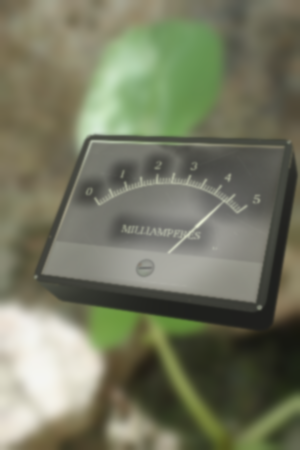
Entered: 4.5 (mA)
